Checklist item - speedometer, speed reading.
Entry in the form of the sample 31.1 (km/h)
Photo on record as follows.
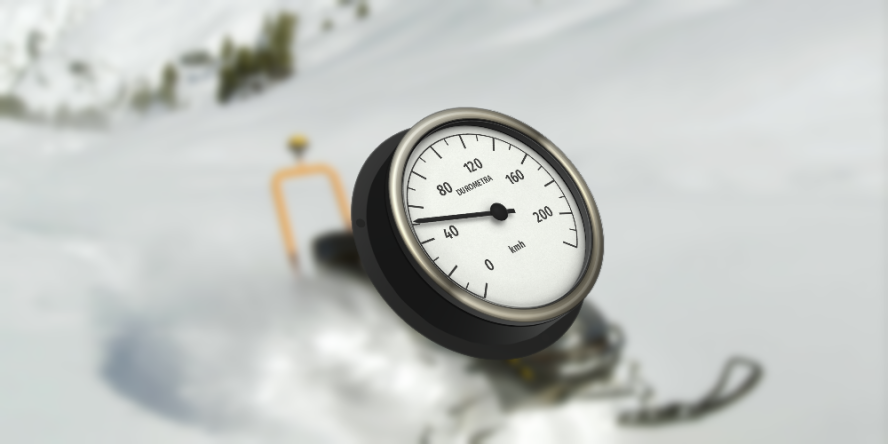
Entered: 50 (km/h)
